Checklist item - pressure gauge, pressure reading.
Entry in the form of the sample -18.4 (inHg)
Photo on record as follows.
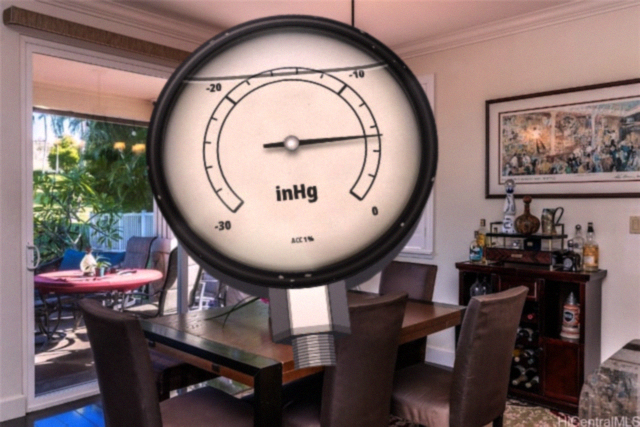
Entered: -5 (inHg)
